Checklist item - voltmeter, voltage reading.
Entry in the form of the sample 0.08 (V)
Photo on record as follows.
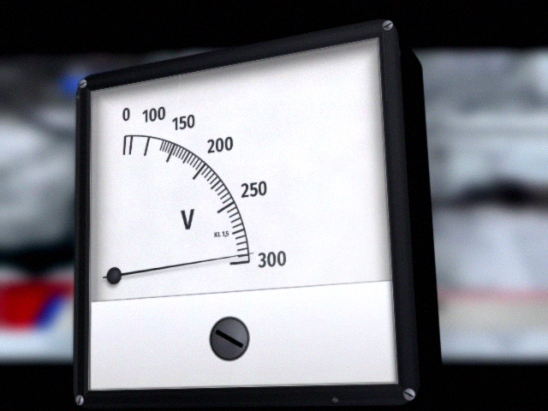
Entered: 295 (V)
